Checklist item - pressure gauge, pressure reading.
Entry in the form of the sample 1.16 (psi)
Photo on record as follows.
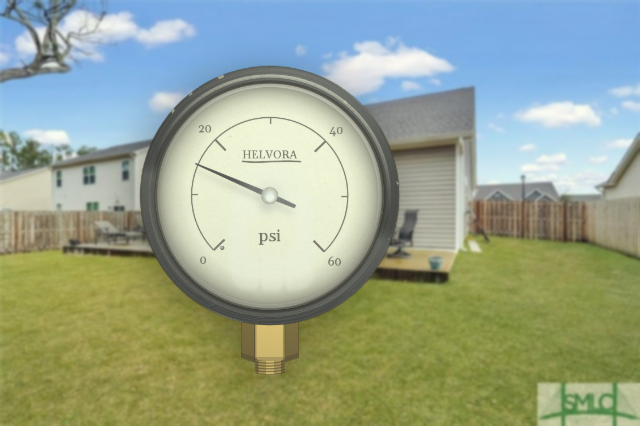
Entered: 15 (psi)
